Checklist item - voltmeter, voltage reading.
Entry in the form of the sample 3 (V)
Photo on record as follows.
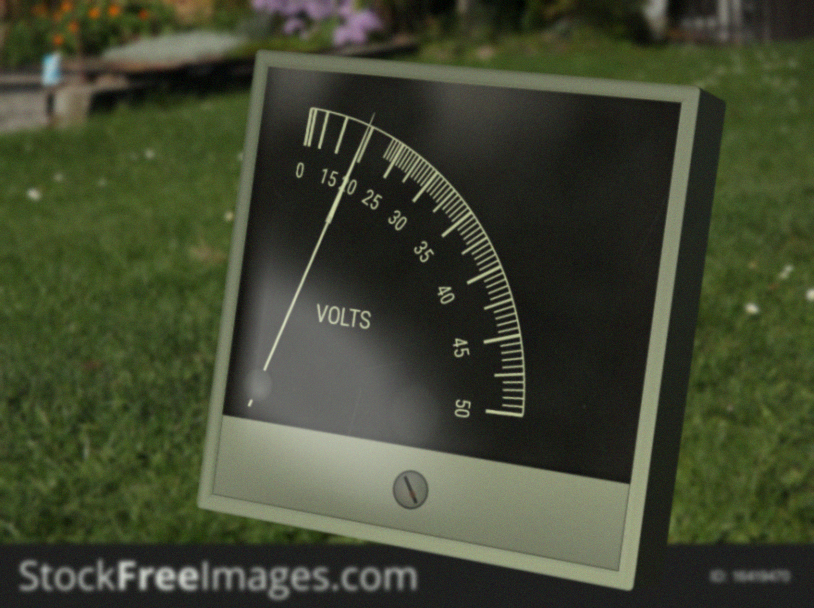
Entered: 20 (V)
